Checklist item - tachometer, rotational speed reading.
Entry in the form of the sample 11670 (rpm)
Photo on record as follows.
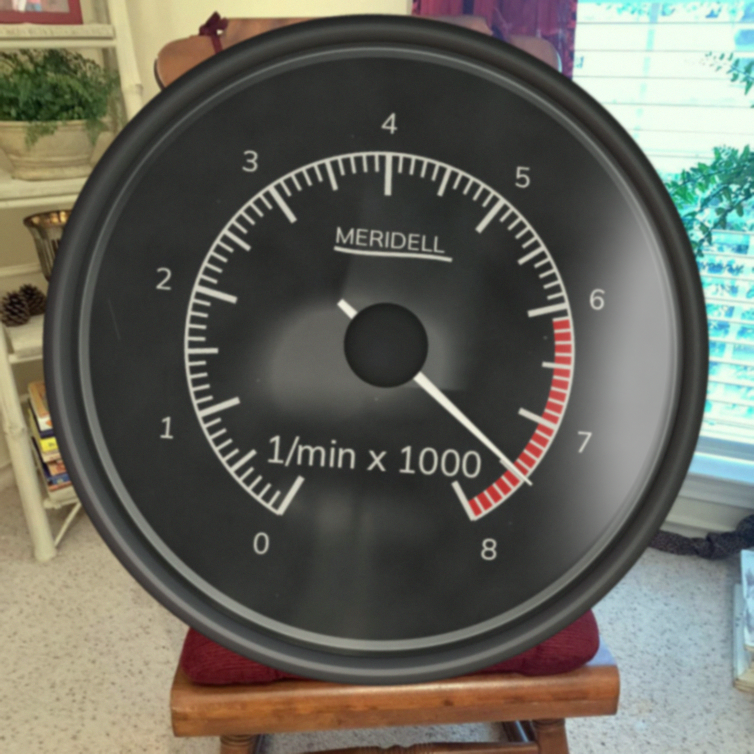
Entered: 7500 (rpm)
